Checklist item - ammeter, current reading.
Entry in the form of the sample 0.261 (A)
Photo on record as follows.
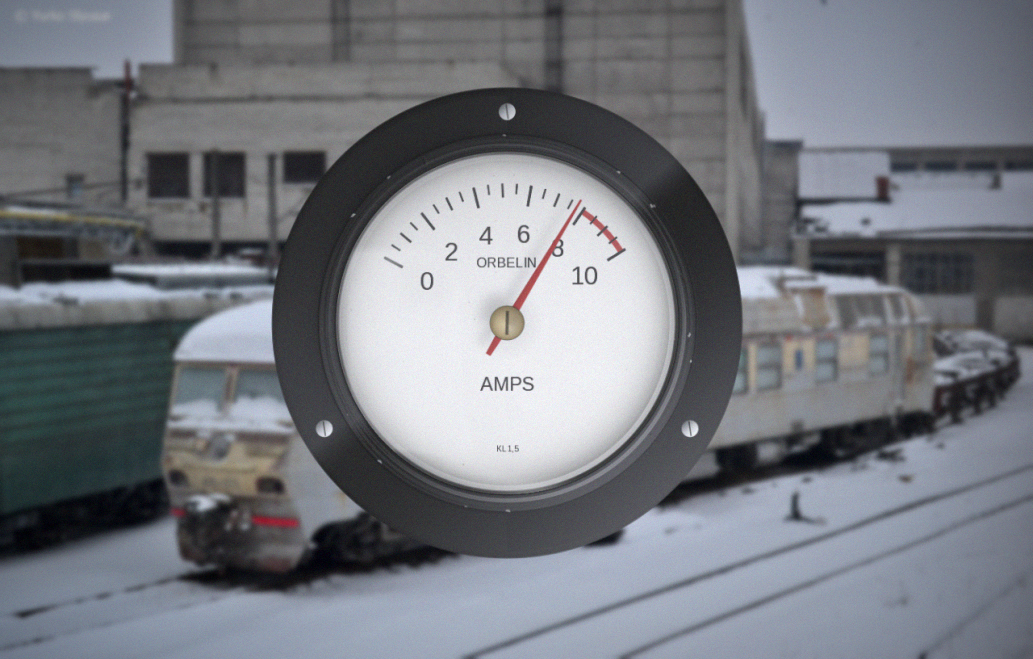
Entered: 7.75 (A)
